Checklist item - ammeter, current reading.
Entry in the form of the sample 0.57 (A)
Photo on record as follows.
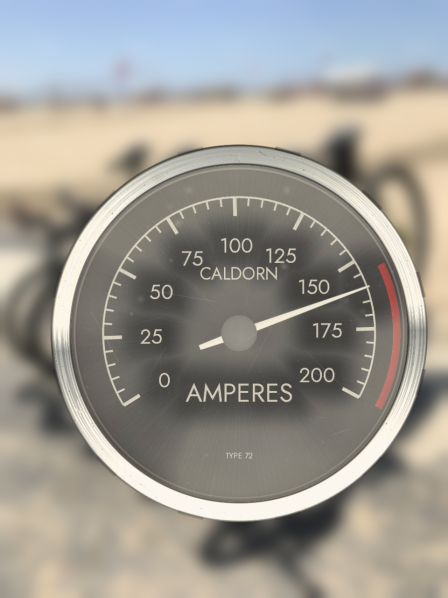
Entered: 160 (A)
